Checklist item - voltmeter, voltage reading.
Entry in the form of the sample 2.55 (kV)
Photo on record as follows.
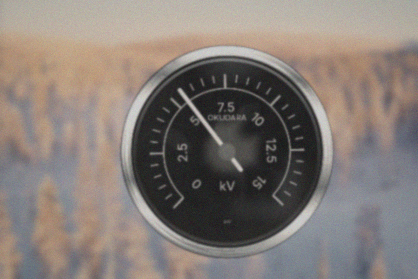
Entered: 5.5 (kV)
